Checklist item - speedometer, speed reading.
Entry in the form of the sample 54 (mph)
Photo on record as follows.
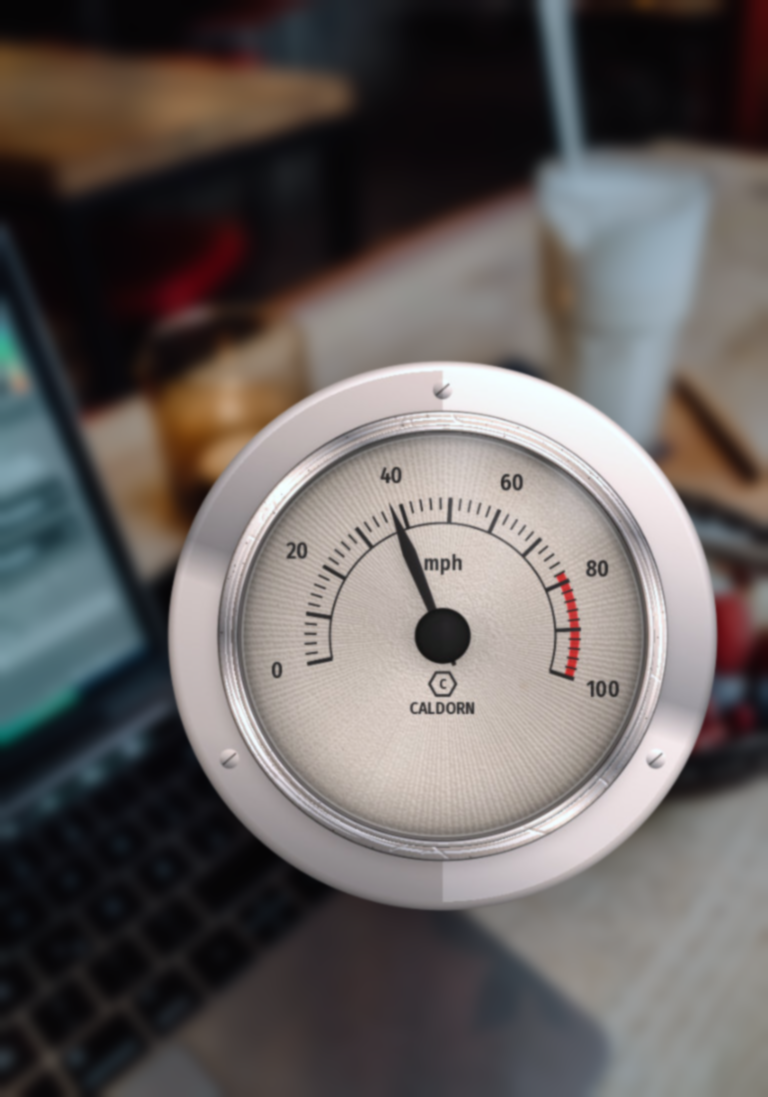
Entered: 38 (mph)
